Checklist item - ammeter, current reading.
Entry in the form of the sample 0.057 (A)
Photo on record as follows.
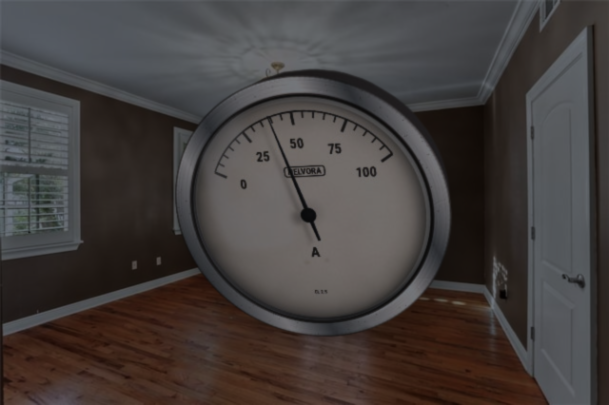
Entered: 40 (A)
